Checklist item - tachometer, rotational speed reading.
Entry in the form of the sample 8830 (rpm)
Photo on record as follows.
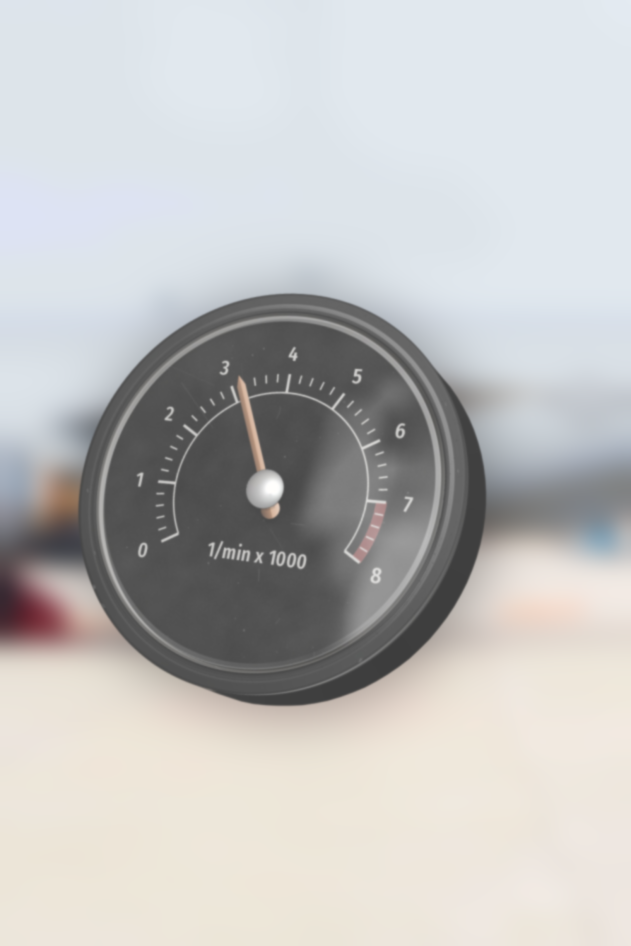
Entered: 3200 (rpm)
